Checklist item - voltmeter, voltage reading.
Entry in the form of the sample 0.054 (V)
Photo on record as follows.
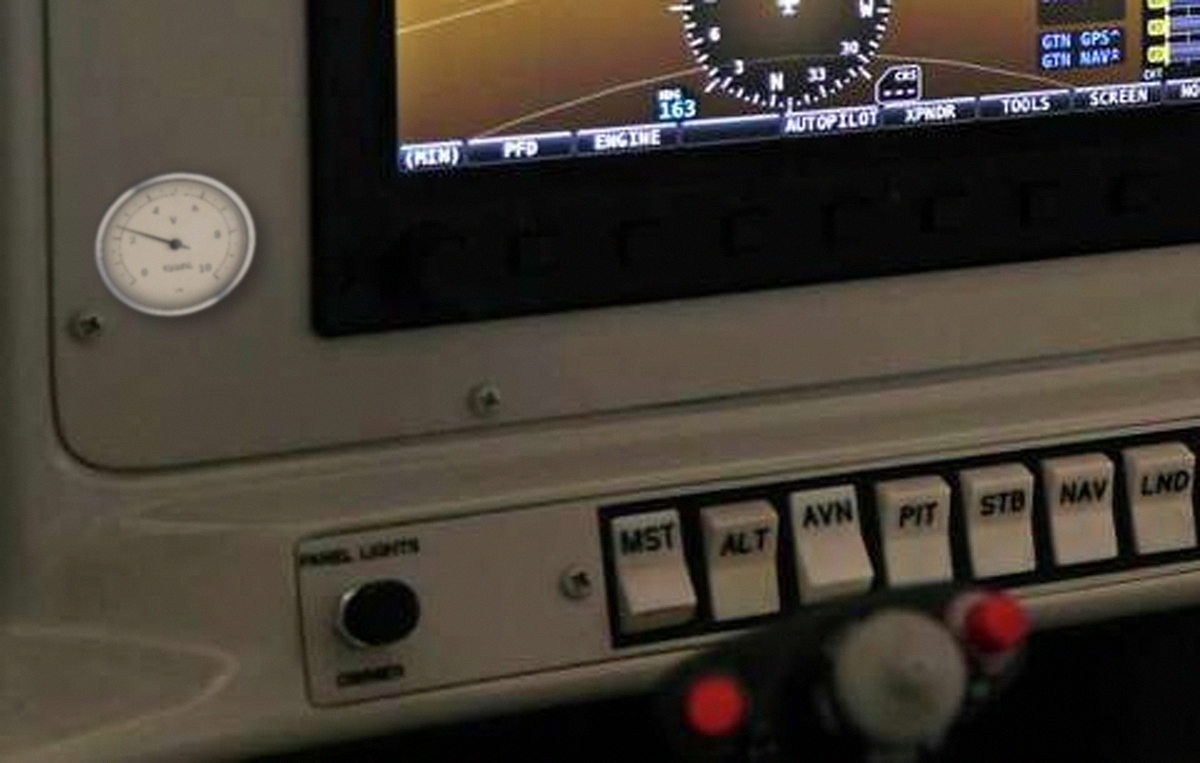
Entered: 2.5 (V)
